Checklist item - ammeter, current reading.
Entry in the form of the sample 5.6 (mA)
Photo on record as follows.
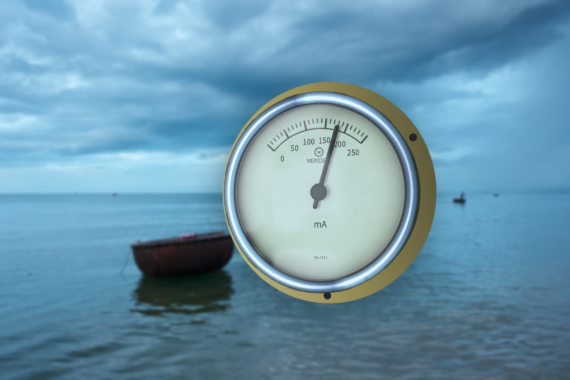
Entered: 180 (mA)
